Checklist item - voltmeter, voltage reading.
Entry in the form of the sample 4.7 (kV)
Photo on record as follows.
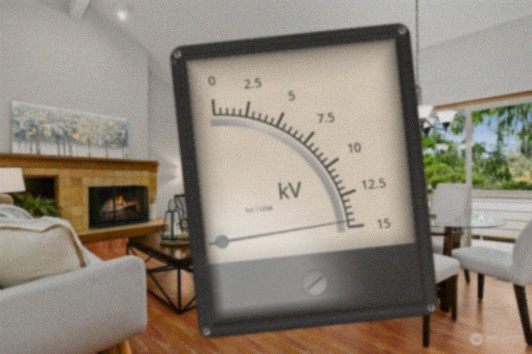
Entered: 14.5 (kV)
